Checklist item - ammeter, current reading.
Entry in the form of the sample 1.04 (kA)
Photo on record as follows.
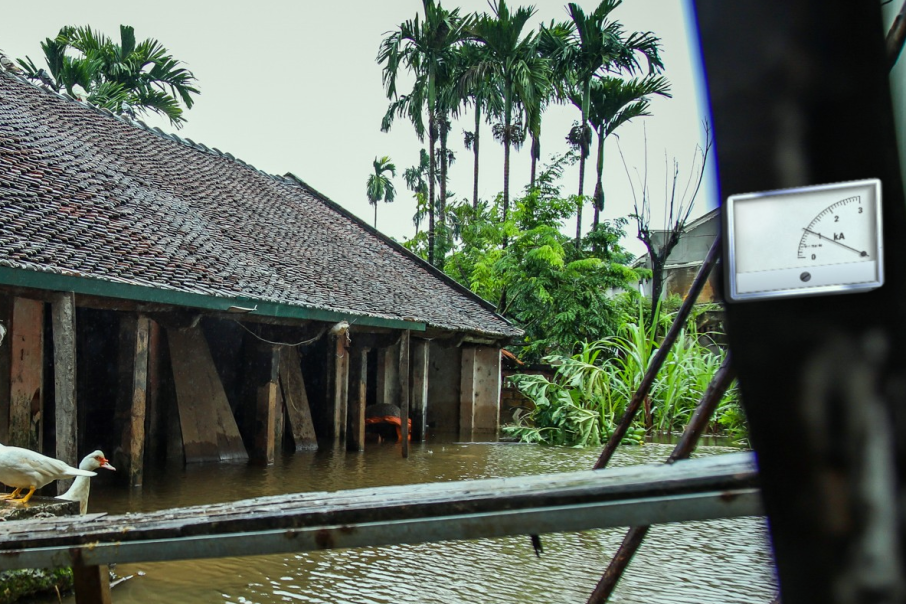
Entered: 1 (kA)
